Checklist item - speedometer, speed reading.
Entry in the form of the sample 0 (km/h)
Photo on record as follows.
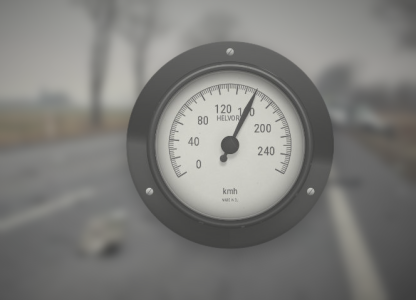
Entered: 160 (km/h)
